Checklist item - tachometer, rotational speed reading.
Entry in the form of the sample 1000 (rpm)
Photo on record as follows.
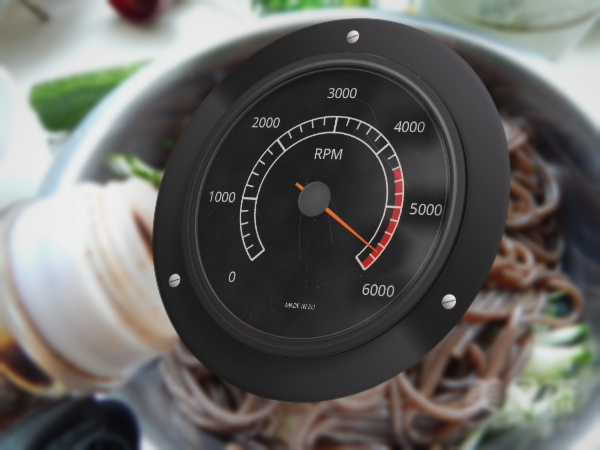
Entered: 5700 (rpm)
